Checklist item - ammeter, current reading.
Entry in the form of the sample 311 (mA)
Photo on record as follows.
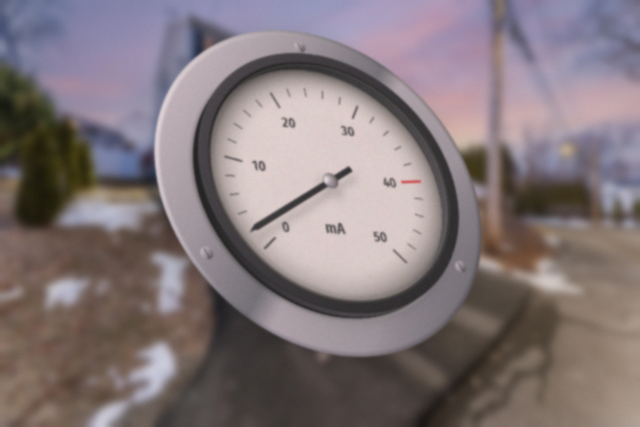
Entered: 2 (mA)
